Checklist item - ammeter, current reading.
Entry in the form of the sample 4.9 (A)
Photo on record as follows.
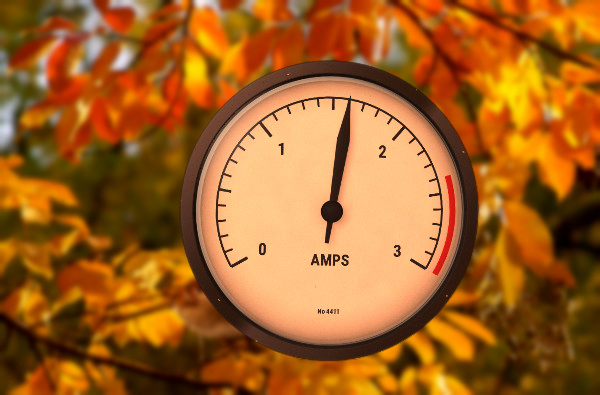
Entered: 1.6 (A)
